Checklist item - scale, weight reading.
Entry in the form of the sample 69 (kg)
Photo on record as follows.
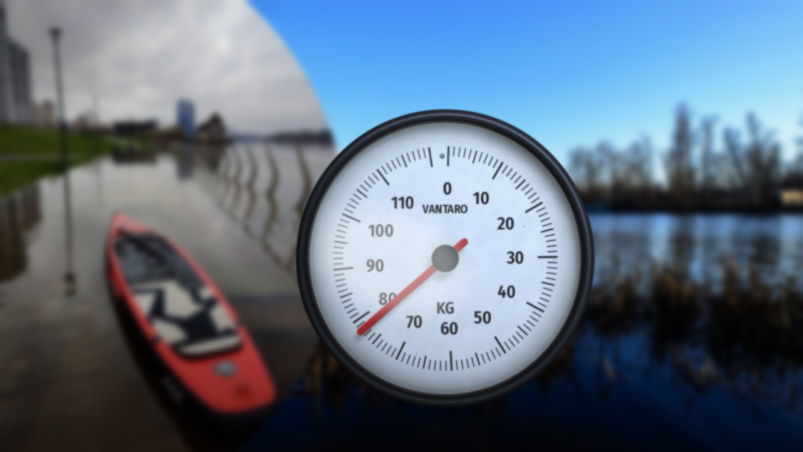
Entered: 78 (kg)
